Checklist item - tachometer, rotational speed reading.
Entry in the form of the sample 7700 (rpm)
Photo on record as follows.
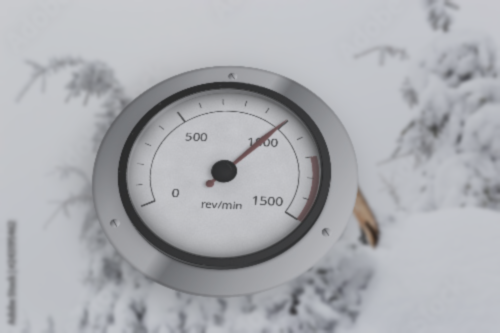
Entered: 1000 (rpm)
